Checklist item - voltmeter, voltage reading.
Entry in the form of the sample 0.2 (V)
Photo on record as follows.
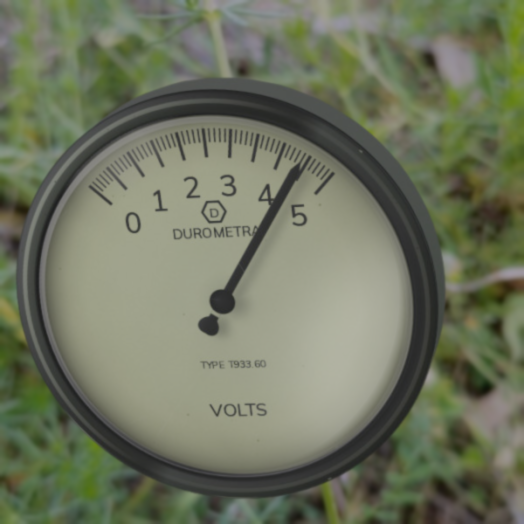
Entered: 4.4 (V)
